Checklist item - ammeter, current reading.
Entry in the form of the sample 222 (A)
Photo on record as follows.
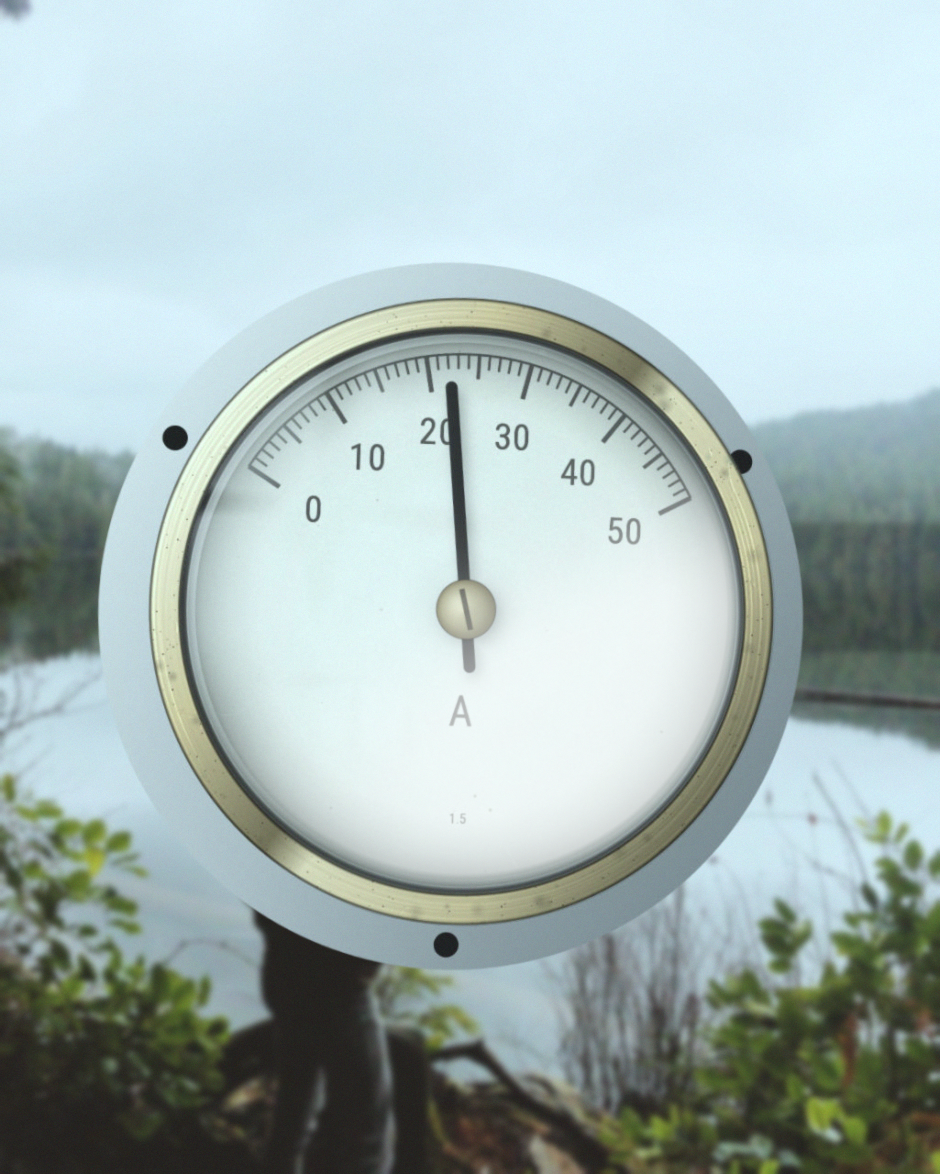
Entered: 22 (A)
